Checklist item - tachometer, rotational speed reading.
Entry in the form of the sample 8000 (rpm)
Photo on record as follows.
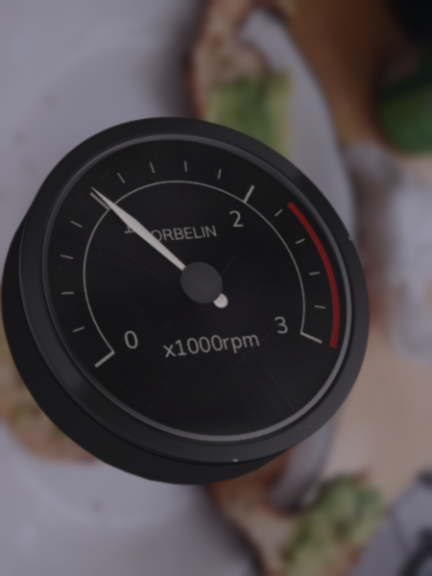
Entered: 1000 (rpm)
